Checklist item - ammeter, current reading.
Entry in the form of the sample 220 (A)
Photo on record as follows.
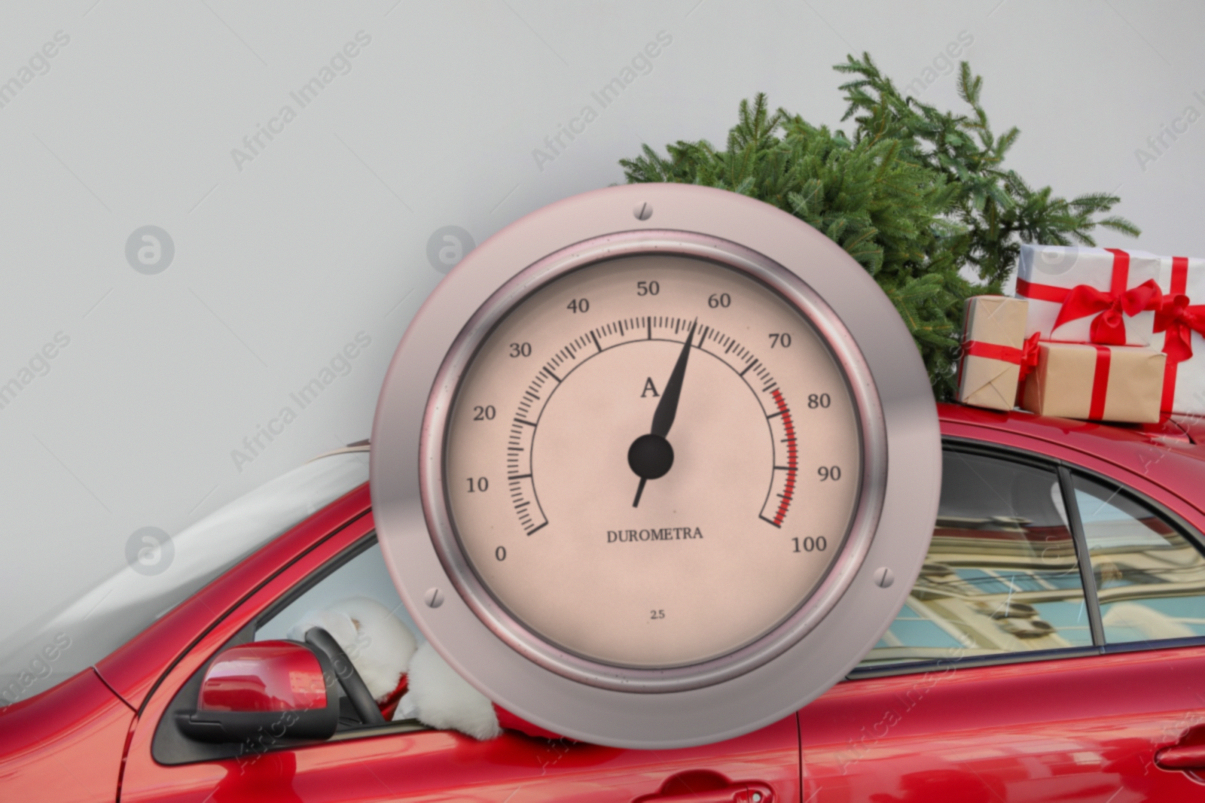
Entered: 58 (A)
